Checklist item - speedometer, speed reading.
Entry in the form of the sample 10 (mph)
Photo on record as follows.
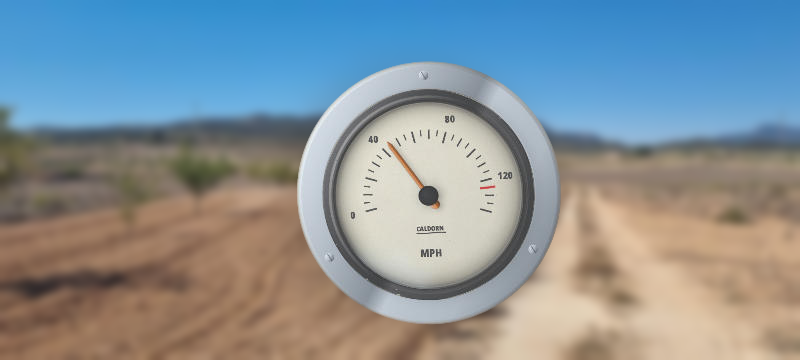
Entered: 45 (mph)
